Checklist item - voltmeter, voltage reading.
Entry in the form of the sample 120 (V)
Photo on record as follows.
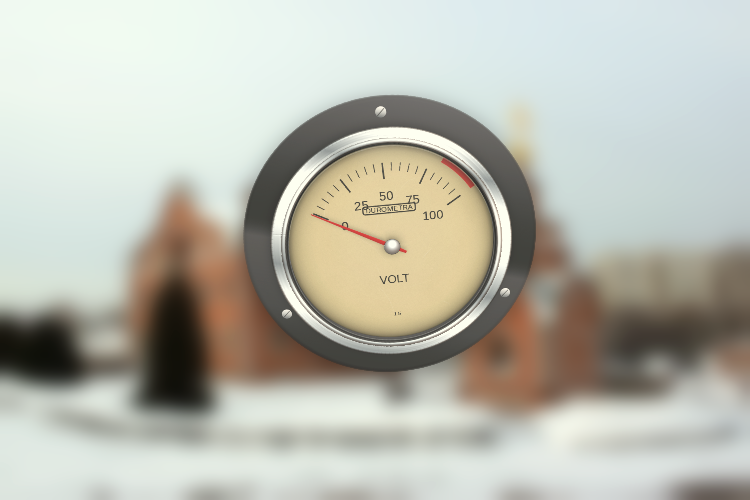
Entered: 0 (V)
